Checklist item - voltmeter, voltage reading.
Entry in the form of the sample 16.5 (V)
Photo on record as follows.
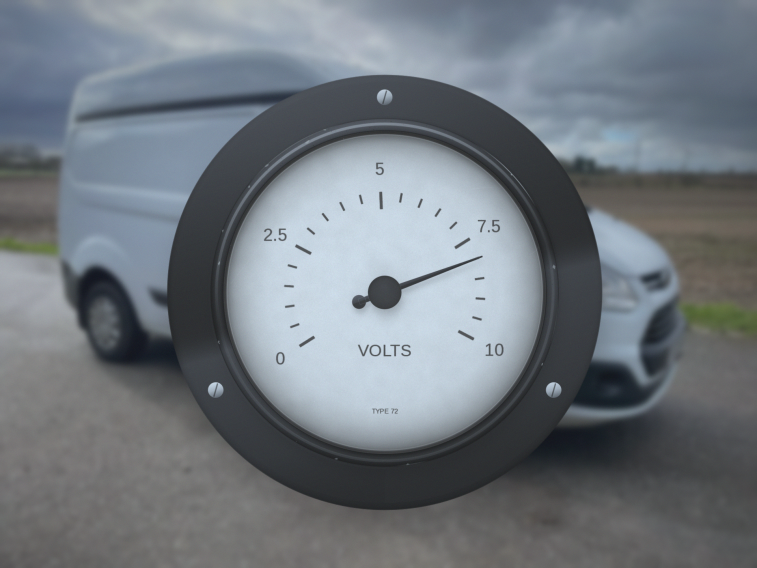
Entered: 8 (V)
